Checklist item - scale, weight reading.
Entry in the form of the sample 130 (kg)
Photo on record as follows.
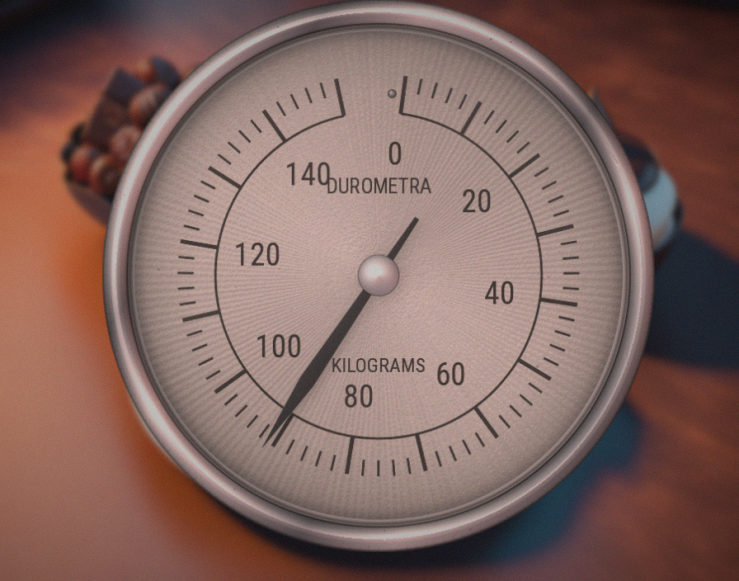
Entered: 91 (kg)
